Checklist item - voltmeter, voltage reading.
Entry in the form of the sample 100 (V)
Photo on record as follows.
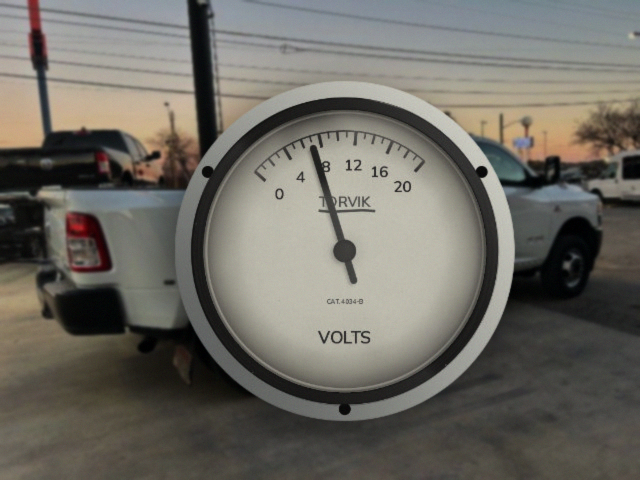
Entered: 7 (V)
